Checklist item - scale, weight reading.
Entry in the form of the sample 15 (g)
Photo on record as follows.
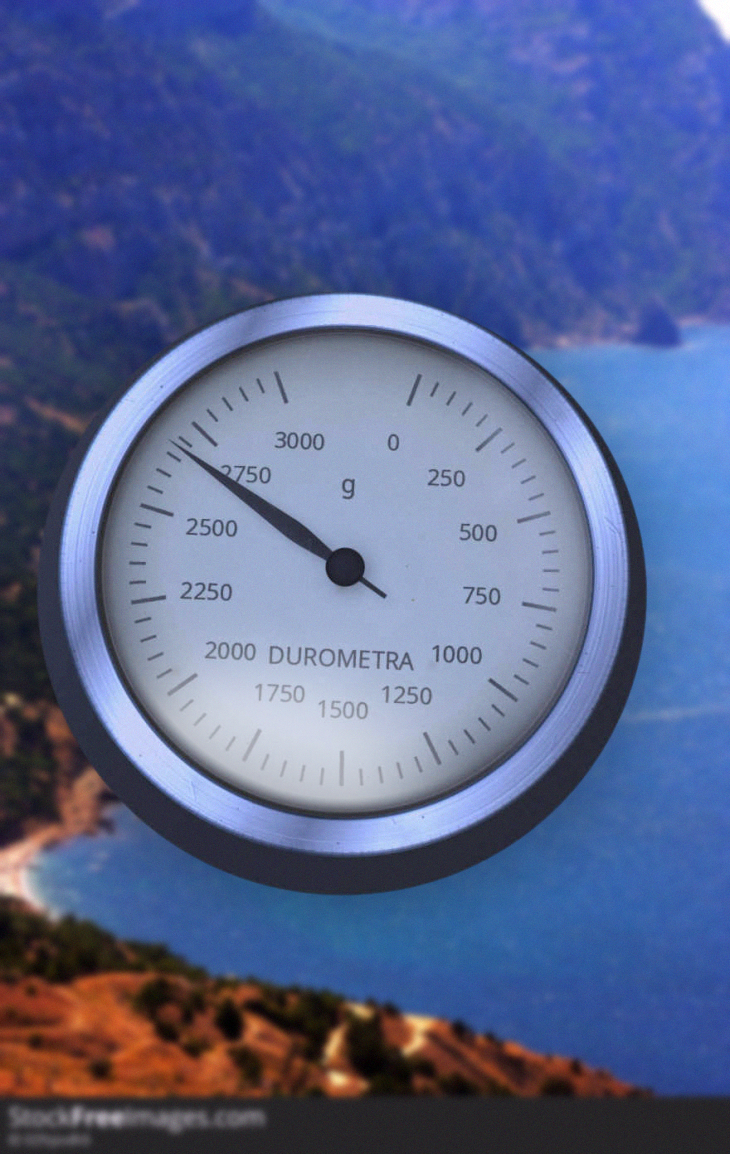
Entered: 2675 (g)
